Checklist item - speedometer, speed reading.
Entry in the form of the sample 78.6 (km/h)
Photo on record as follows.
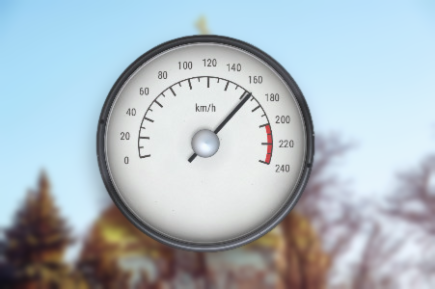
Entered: 165 (km/h)
